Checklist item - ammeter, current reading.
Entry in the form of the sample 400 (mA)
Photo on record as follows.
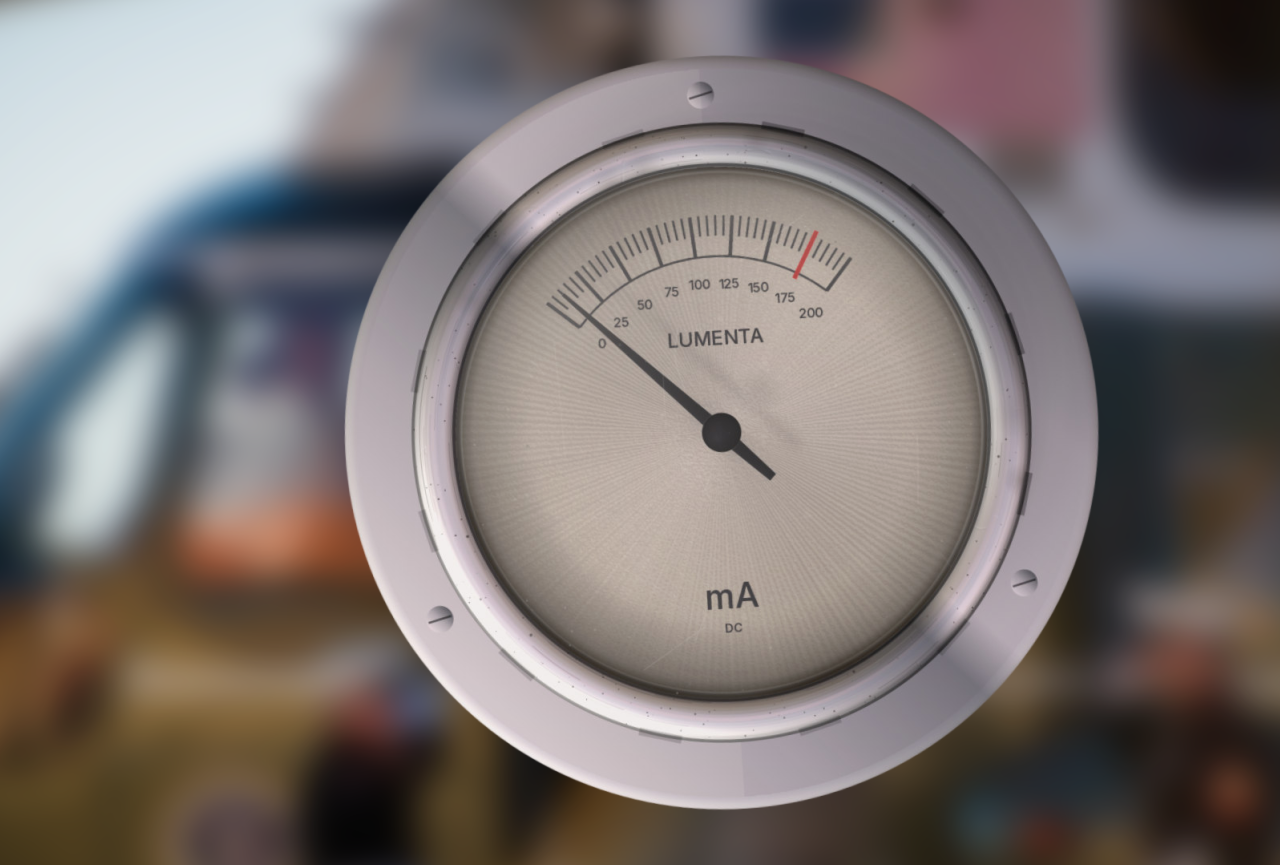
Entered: 10 (mA)
